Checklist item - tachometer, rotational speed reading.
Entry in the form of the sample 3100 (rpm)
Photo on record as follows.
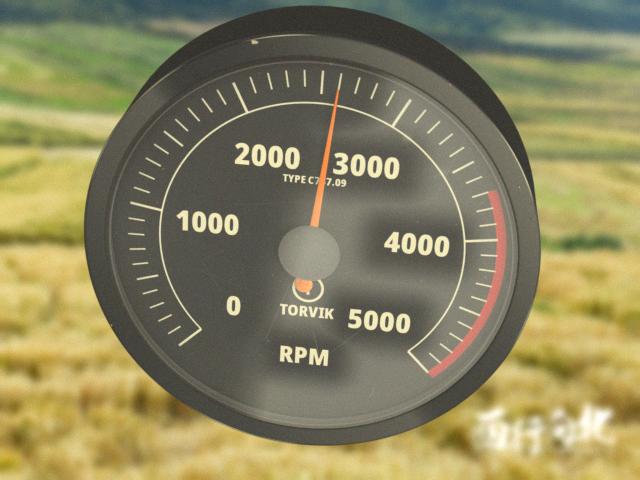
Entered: 2600 (rpm)
